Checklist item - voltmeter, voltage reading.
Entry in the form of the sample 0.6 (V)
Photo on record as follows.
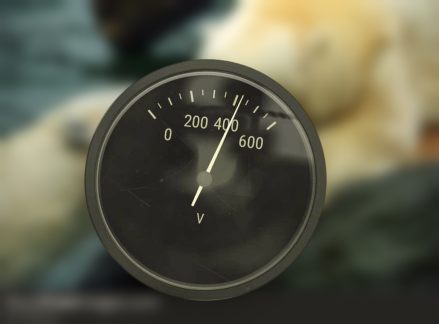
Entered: 425 (V)
